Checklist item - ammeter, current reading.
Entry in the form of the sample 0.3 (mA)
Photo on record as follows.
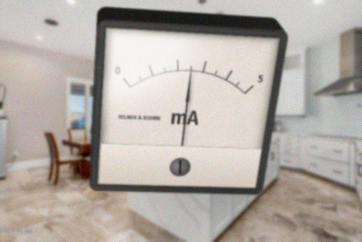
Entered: 2.5 (mA)
